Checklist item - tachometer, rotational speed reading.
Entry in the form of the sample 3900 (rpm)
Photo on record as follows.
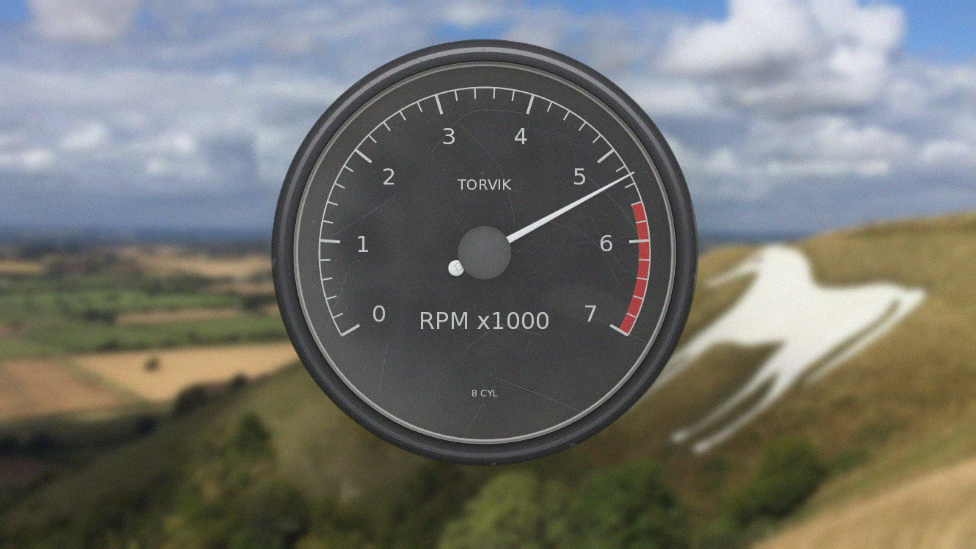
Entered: 5300 (rpm)
